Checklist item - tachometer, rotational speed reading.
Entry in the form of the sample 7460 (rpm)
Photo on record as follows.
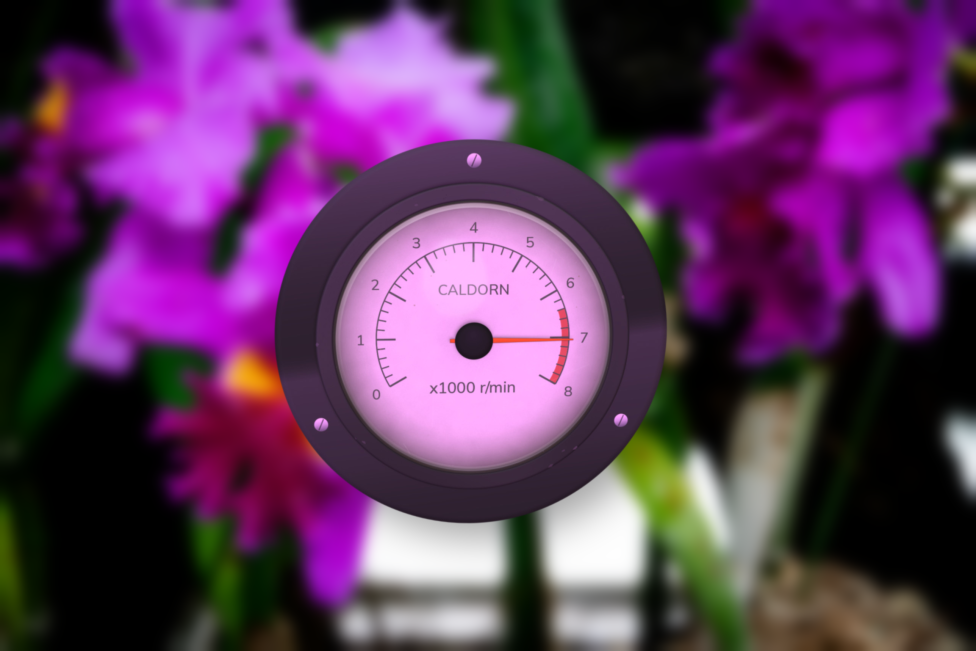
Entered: 7000 (rpm)
